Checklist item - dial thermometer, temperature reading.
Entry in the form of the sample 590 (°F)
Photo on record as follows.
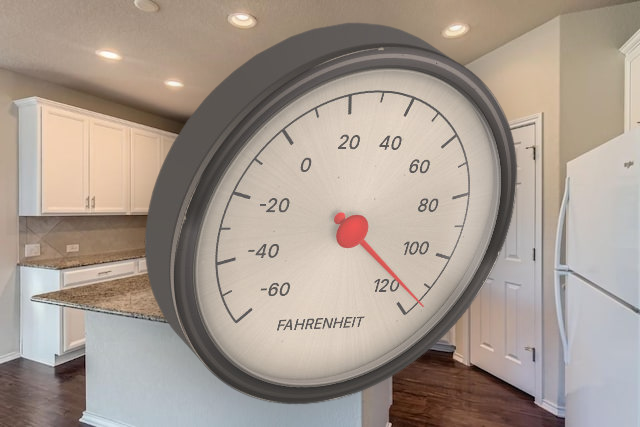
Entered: 115 (°F)
